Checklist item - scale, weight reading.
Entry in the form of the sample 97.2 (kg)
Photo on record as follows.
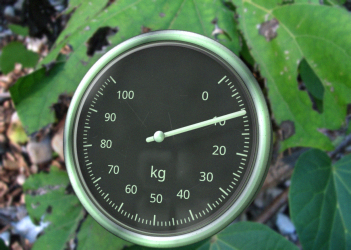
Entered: 10 (kg)
